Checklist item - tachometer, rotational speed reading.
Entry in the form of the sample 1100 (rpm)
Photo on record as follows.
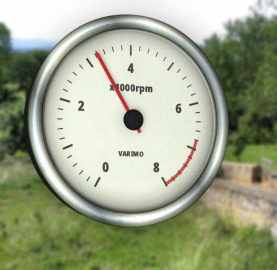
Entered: 3200 (rpm)
